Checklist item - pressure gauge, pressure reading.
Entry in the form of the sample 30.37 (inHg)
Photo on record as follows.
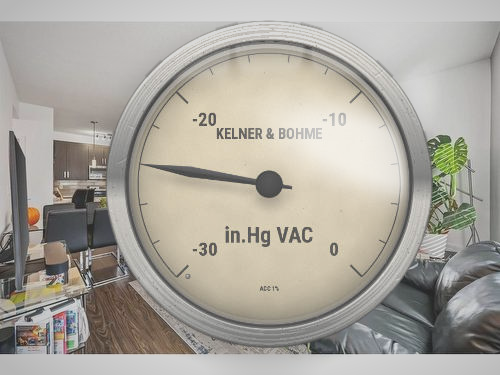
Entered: -24 (inHg)
